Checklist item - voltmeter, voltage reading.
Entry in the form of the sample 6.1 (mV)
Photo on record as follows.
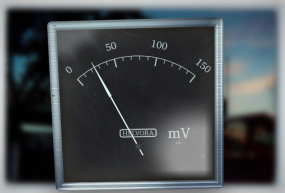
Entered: 25 (mV)
